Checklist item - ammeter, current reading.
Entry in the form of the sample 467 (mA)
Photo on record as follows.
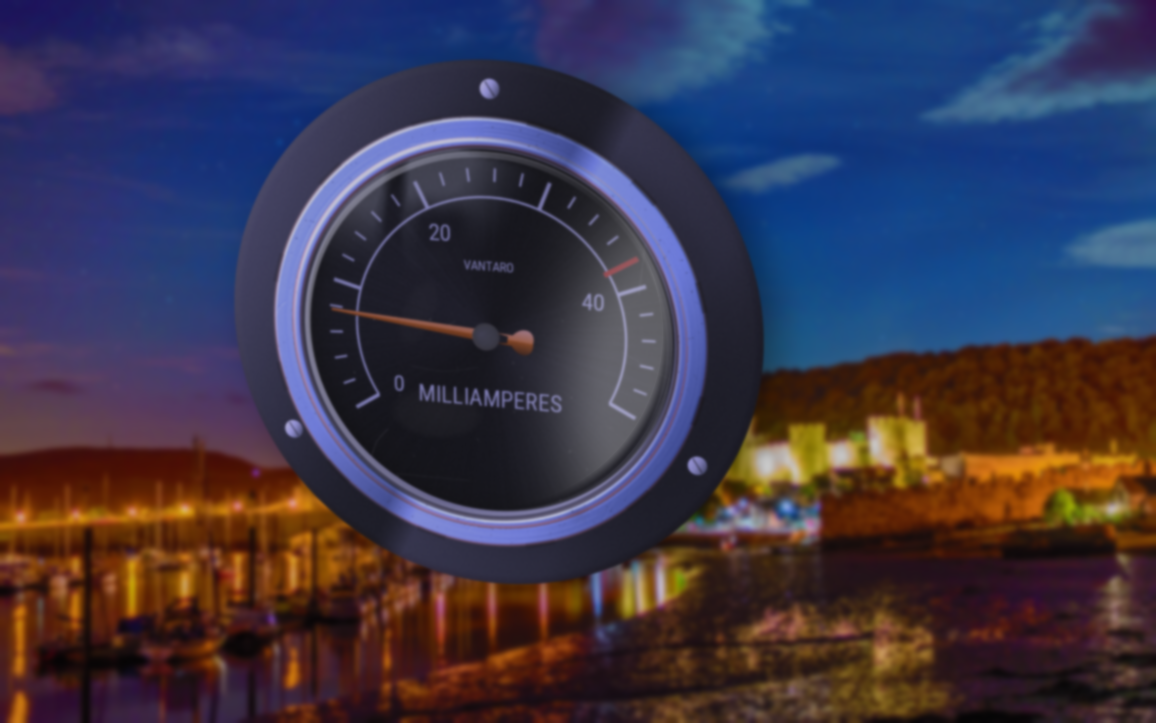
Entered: 8 (mA)
